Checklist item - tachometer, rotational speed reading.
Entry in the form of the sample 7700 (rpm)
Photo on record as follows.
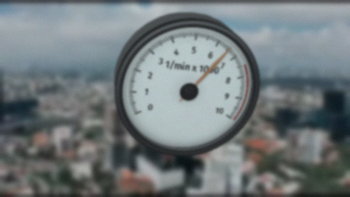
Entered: 6500 (rpm)
